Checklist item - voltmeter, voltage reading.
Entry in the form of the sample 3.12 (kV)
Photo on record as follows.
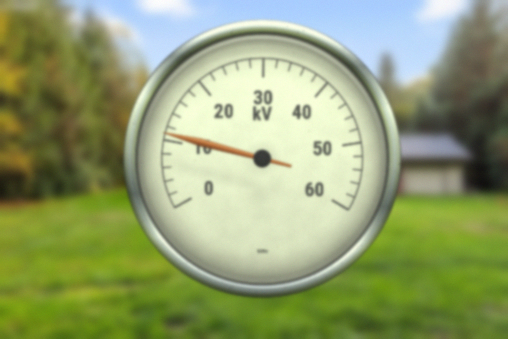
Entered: 11 (kV)
